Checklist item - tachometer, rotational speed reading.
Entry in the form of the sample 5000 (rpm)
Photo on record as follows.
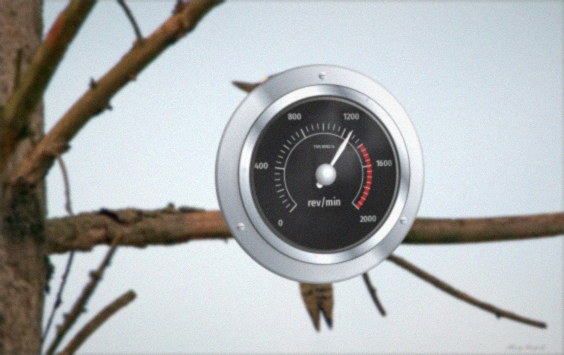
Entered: 1250 (rpm)
